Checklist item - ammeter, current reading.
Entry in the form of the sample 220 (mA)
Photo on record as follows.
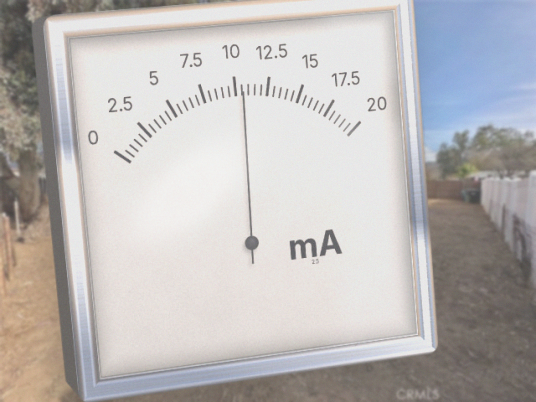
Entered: 10.5 (mA)
